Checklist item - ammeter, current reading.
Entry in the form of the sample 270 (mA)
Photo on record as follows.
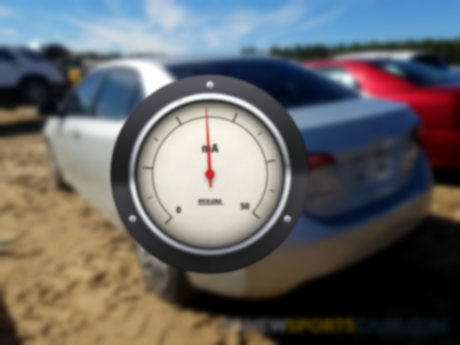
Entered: 25 (mA)
